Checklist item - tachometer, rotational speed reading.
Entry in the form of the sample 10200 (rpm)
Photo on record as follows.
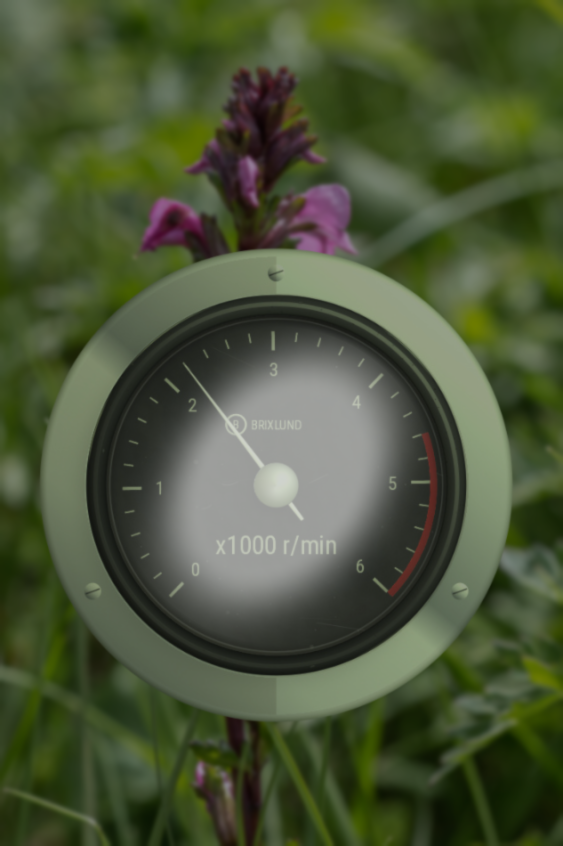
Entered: 2200 (rpm)
